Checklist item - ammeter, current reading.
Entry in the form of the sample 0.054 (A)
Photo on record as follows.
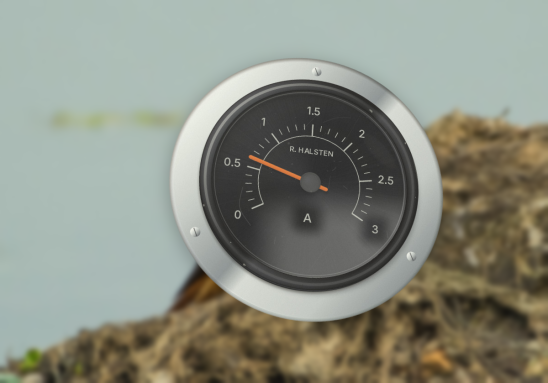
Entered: 0.6 (A)
